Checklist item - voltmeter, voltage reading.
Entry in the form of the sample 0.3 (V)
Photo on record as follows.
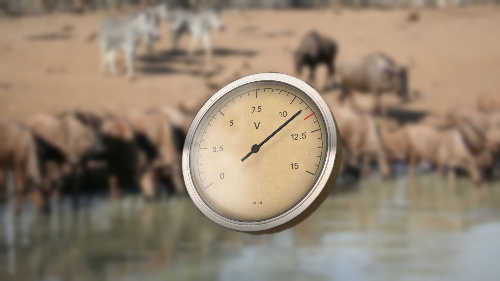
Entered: 11 (V)
